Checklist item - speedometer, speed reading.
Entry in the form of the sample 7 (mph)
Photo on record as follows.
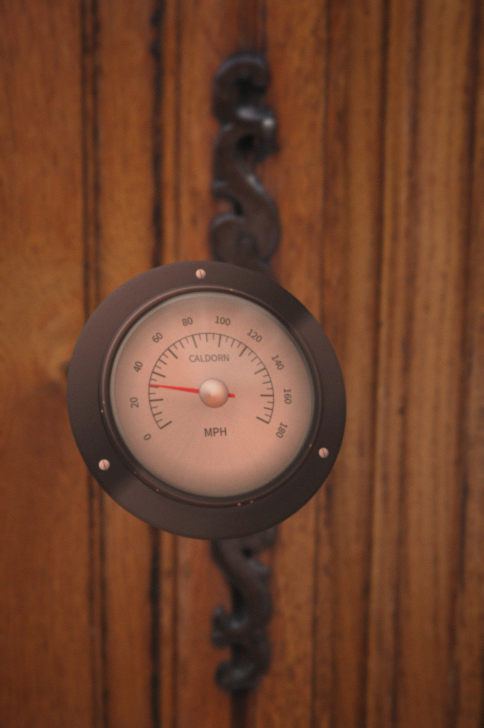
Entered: 30 (mph)
